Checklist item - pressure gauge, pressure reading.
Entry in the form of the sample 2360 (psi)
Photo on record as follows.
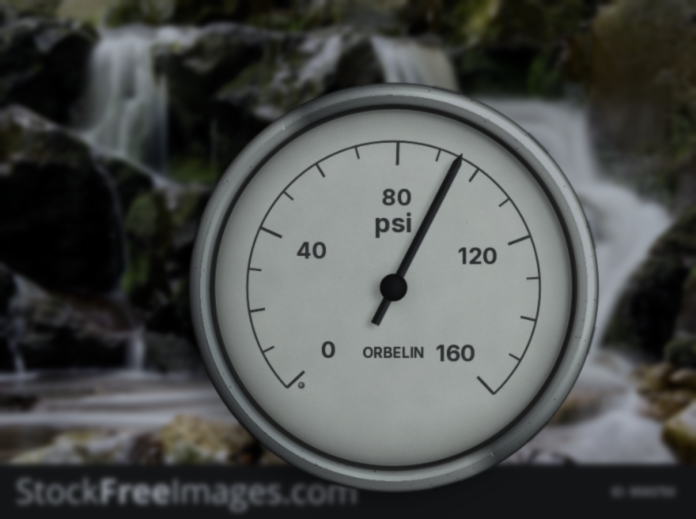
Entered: 95 (psi)
